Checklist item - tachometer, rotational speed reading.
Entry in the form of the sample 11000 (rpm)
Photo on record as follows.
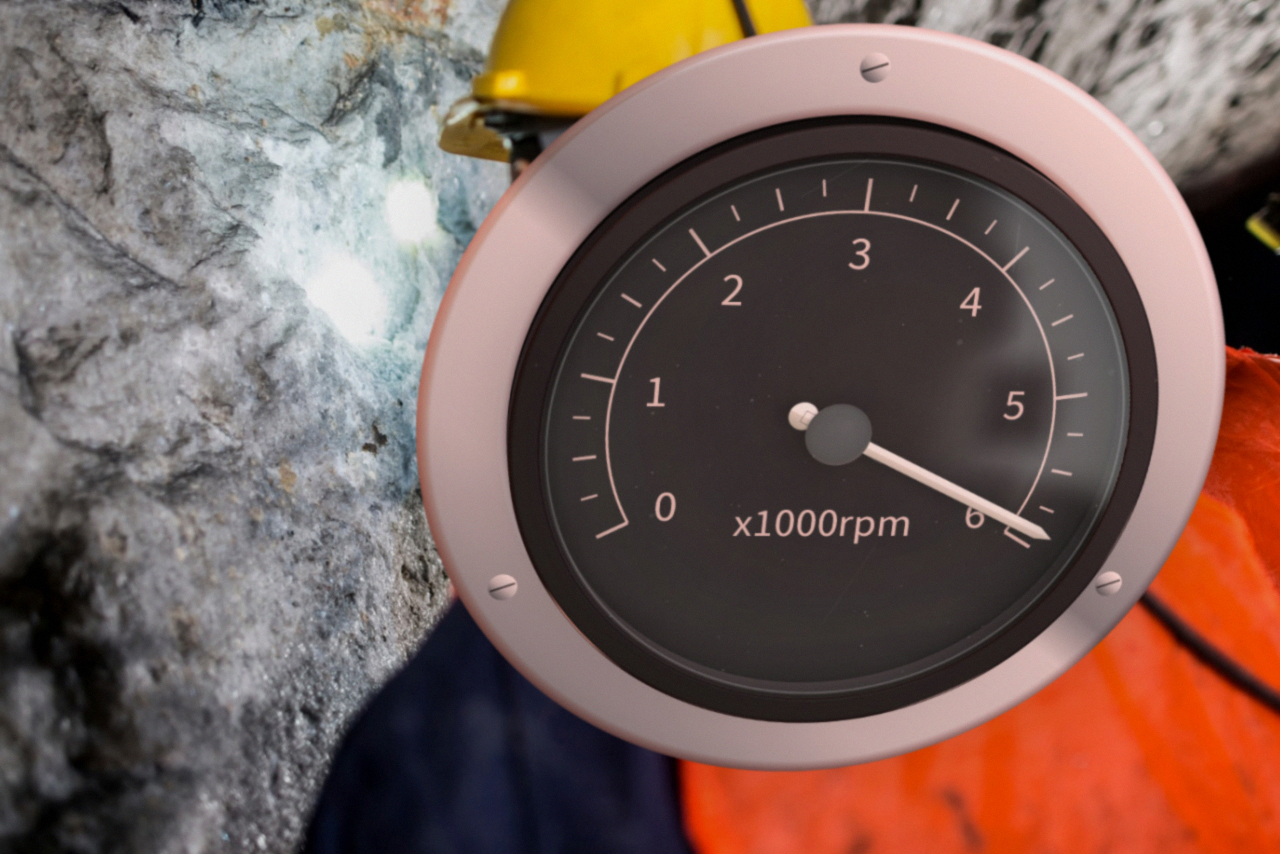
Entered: 5875 (rpm)
